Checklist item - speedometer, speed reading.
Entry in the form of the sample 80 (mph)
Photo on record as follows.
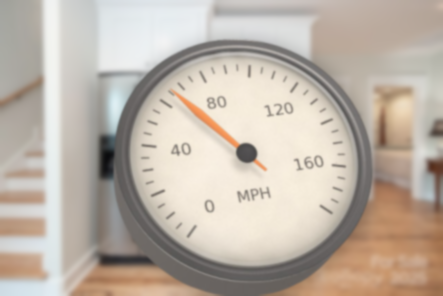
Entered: 65 (mph)
